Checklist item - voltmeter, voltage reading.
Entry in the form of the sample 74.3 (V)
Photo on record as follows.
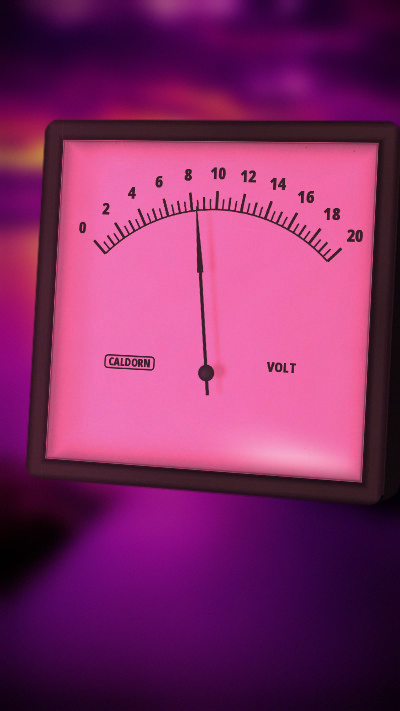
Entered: 8.5 (V)
